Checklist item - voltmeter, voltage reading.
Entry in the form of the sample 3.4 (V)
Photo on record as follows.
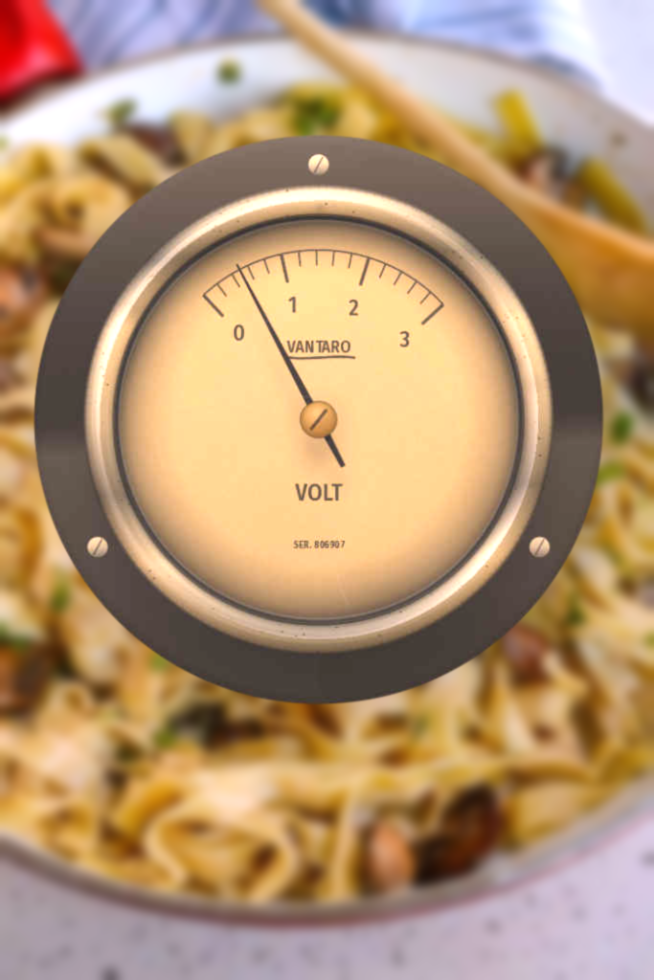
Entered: 0.5 (V)
